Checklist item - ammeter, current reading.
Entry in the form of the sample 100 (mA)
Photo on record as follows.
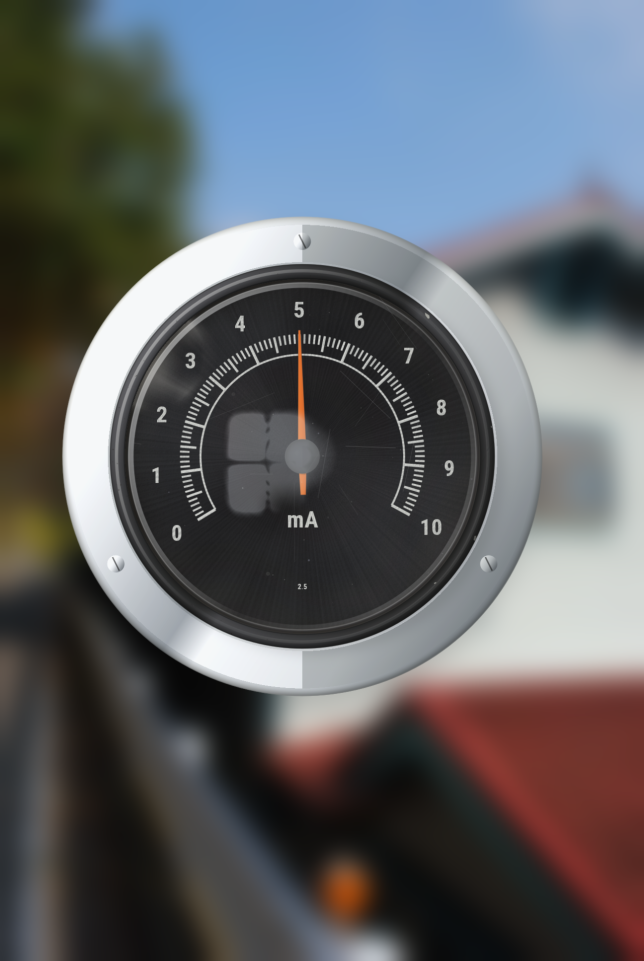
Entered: 5 (mA)
